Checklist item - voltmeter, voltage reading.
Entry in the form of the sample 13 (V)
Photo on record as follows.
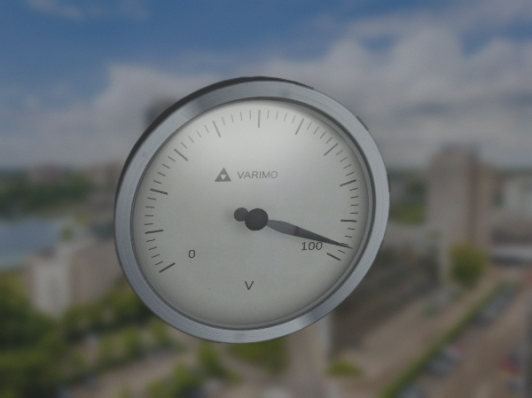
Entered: 96 (V)
